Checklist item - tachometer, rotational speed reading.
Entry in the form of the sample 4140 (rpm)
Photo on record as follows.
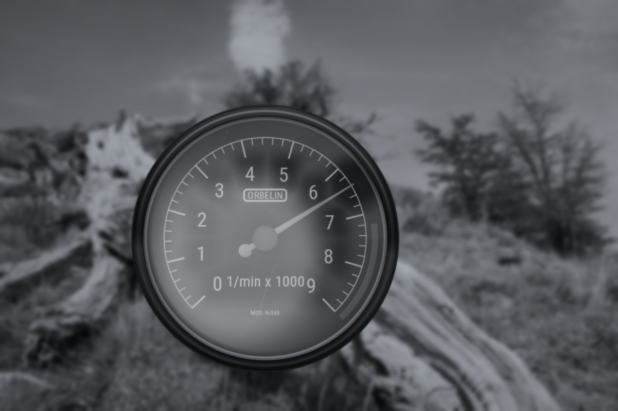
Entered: 6400 (rpm)
